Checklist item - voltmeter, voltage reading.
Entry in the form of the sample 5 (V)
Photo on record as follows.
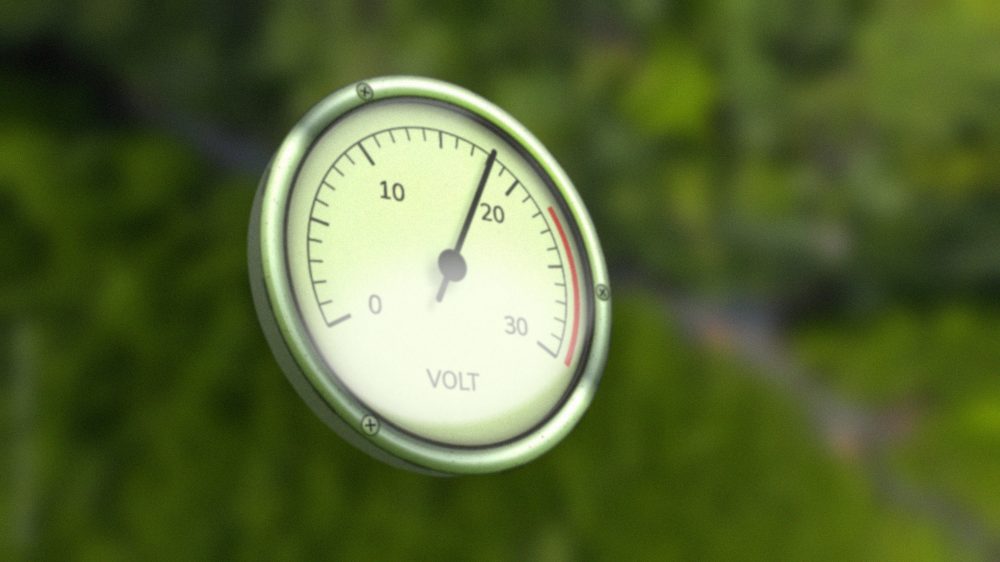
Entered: 18 (V)
